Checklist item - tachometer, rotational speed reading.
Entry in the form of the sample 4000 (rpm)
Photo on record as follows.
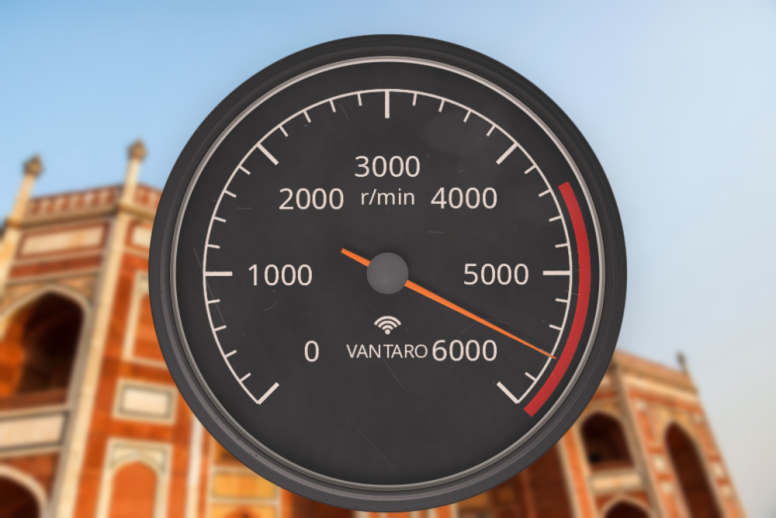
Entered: 5600 (rpm)
